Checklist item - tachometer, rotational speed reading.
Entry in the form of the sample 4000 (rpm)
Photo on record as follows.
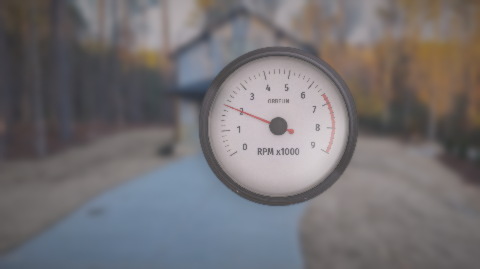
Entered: 2000 (rpm)
